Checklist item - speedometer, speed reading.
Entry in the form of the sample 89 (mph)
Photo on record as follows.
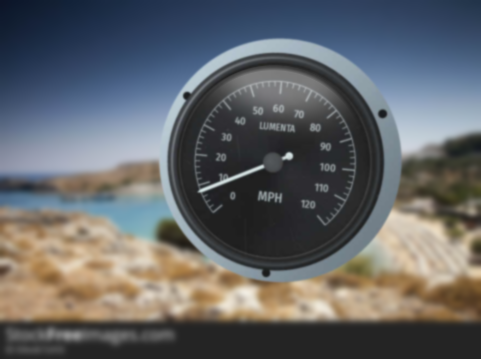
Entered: 8 (mph)
